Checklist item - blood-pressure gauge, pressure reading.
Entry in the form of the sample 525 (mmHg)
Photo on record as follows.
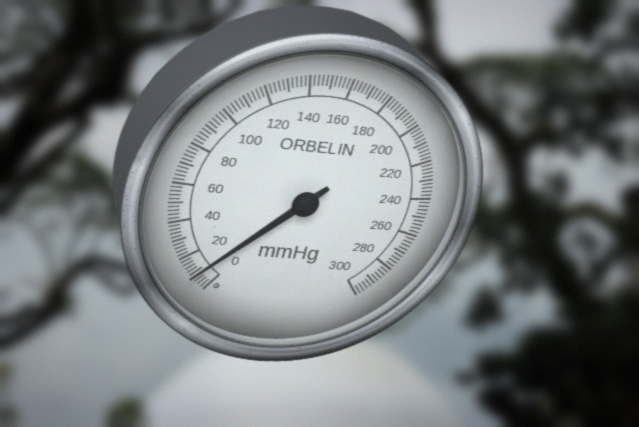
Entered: 10 (mmHg)
